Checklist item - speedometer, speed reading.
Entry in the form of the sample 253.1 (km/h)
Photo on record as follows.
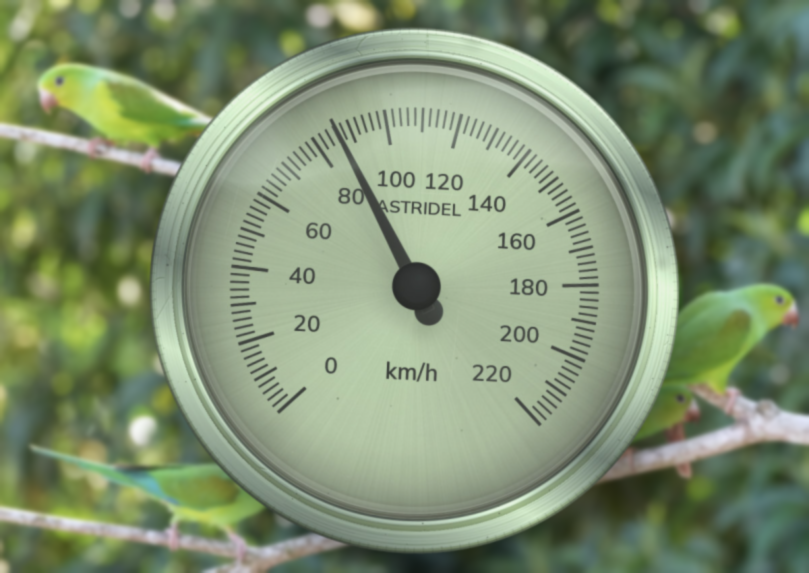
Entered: 86 (km/h)
